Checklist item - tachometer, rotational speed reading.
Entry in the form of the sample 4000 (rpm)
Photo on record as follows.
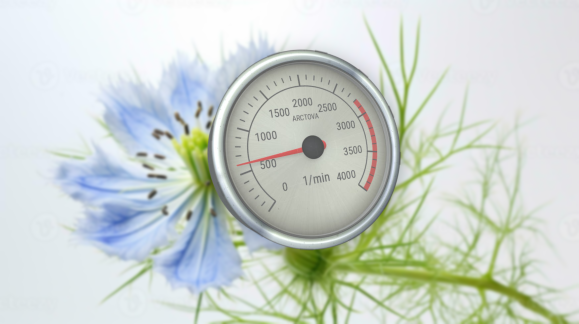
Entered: 600 (rpm)
